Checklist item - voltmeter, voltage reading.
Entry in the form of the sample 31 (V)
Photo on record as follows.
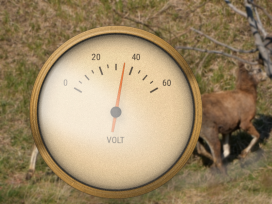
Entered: 35 (V)
